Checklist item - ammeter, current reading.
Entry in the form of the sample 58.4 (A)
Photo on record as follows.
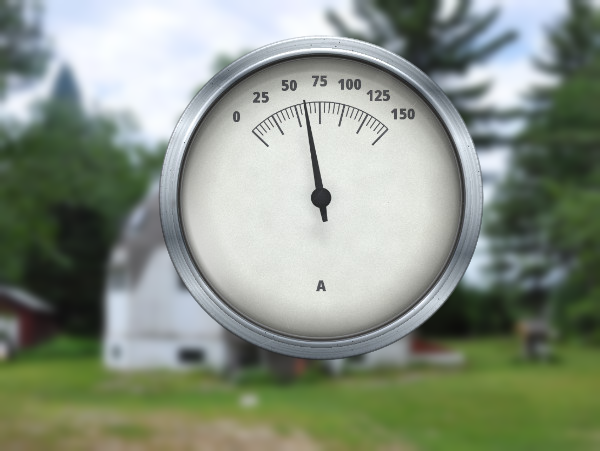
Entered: 60 (A)
